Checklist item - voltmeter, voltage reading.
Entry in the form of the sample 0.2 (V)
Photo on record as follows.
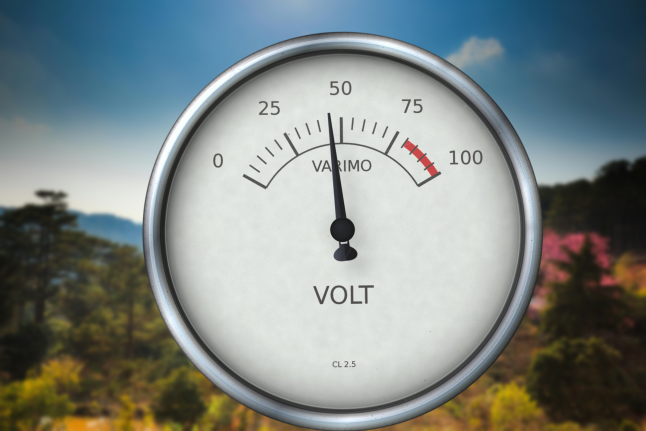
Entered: 45 (V)
